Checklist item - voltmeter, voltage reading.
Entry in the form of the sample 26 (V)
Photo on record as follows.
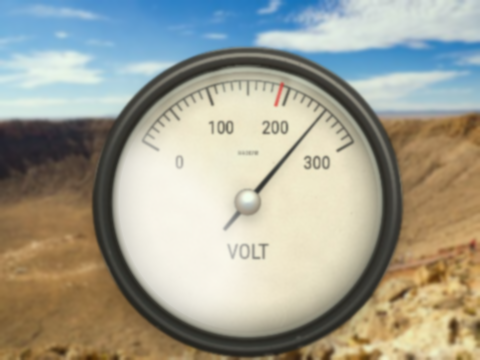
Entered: 250 (V)
